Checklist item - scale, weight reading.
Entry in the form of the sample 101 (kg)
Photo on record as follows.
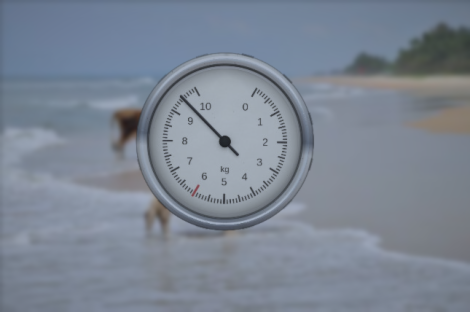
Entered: 9.5 (kg)
